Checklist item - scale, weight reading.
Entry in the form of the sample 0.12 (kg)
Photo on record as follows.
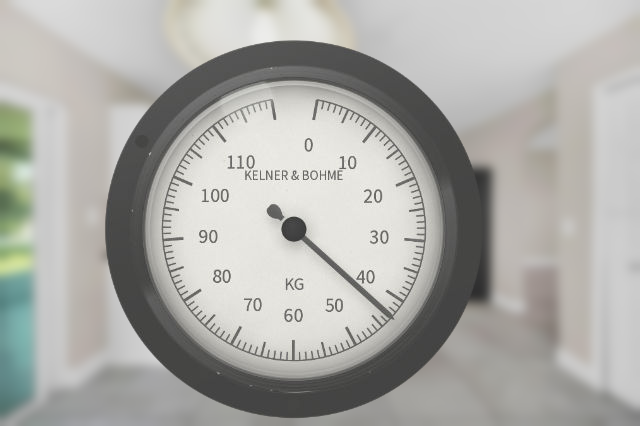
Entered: 43 (kg)
